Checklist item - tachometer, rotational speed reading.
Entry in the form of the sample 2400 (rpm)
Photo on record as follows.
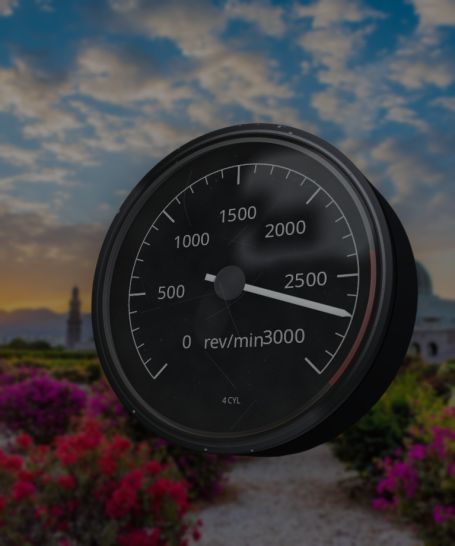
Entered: 2700 (rpm)
